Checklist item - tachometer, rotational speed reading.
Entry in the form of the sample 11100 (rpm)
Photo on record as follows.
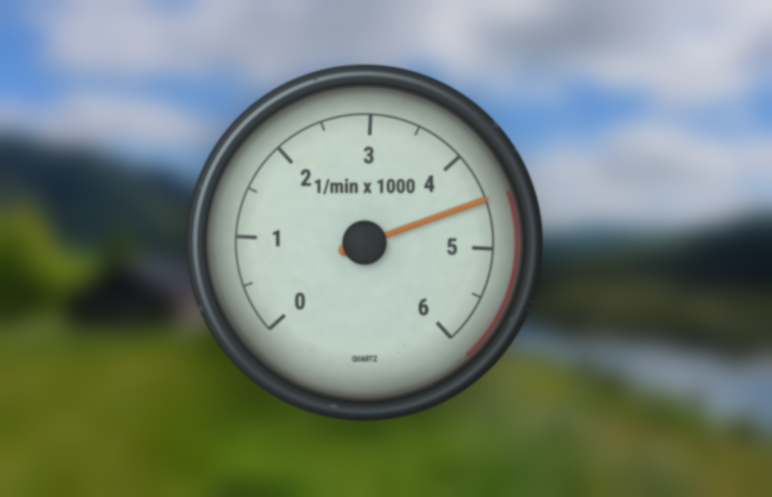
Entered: 4500 (rpm)
